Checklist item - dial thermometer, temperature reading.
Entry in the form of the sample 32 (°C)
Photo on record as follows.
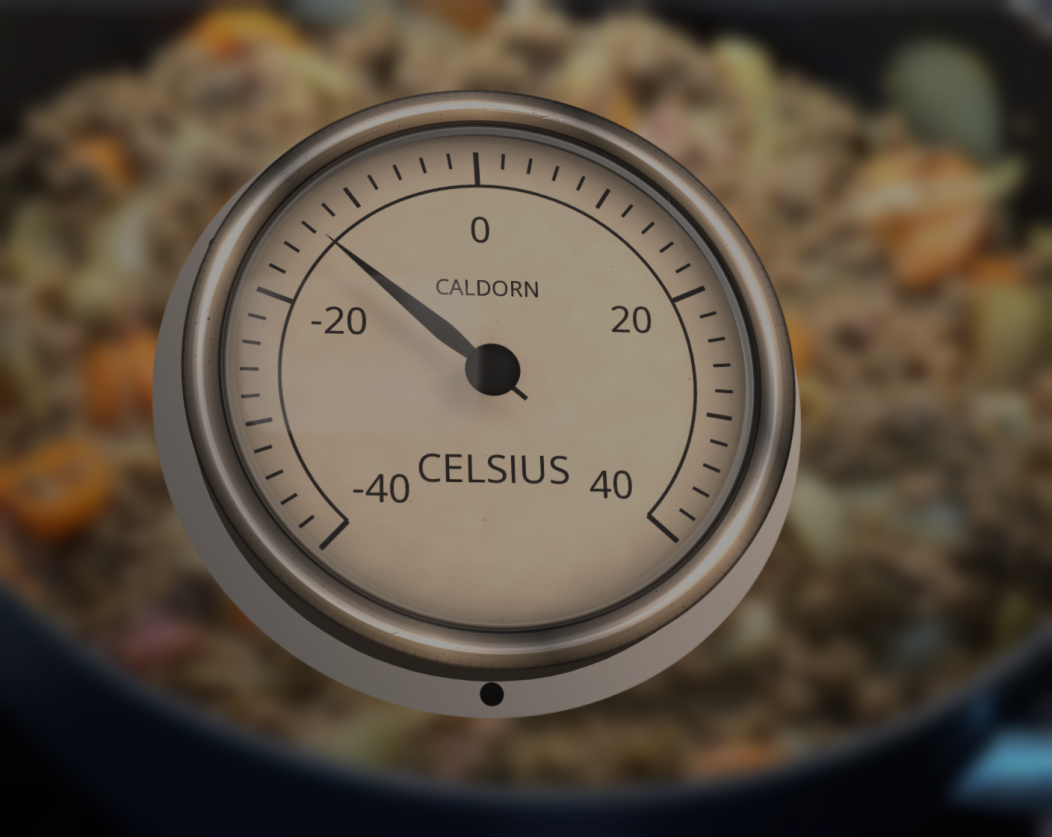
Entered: -14 (°C)
